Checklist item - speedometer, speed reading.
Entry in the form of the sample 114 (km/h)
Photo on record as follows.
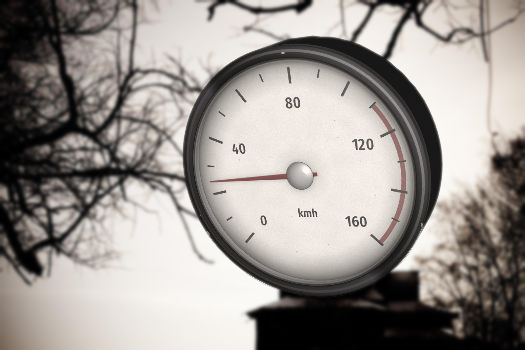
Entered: 25 (km/h)
